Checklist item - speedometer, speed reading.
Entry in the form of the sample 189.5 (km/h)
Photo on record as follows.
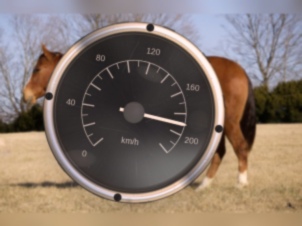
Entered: 190 (km/h)
